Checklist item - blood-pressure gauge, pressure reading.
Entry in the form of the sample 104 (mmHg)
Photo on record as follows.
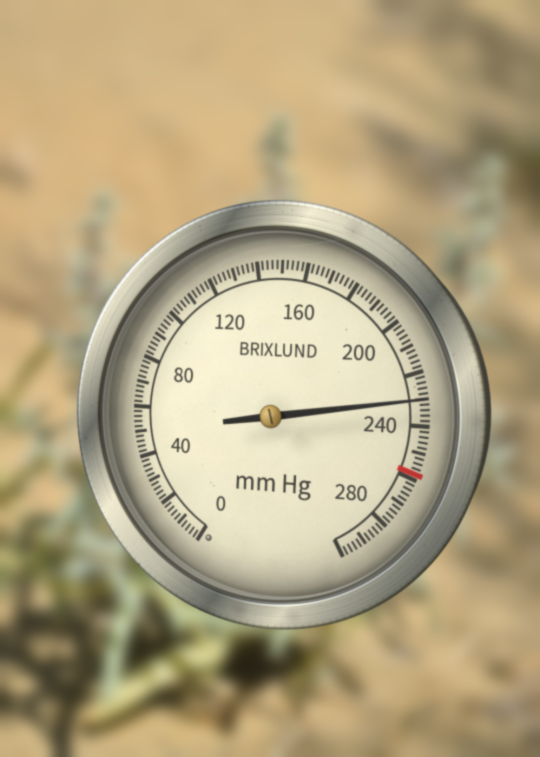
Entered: 230 (mmHg)
